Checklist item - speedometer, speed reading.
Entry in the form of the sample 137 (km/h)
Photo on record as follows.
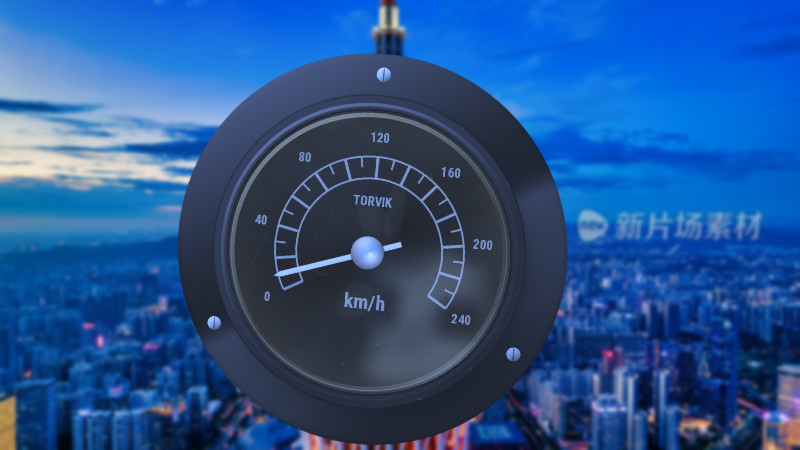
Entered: 10 (km/h)
